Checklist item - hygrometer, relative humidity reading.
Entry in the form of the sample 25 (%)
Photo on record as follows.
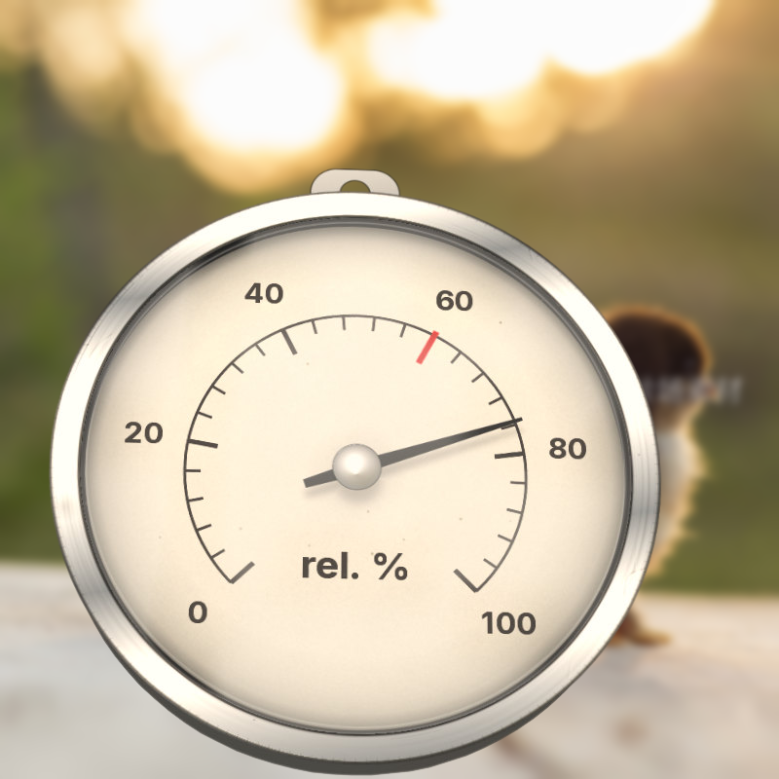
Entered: 76 (%)
